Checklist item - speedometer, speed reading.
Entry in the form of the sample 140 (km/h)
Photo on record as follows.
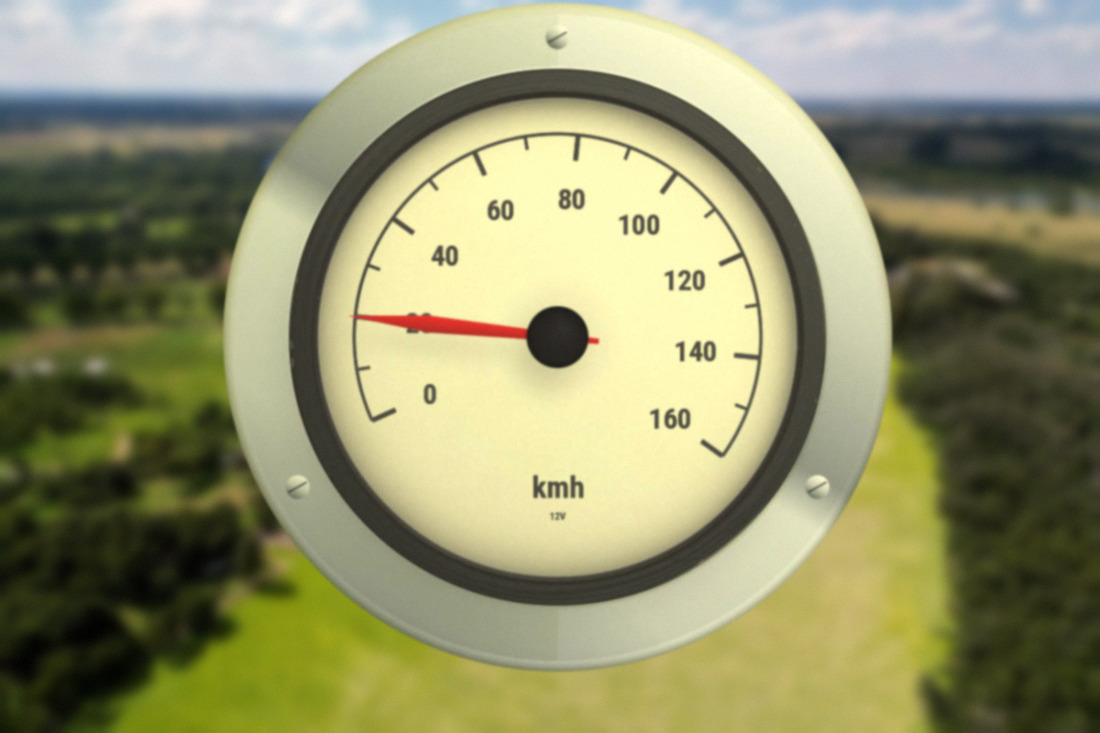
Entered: 20 (km/h)
